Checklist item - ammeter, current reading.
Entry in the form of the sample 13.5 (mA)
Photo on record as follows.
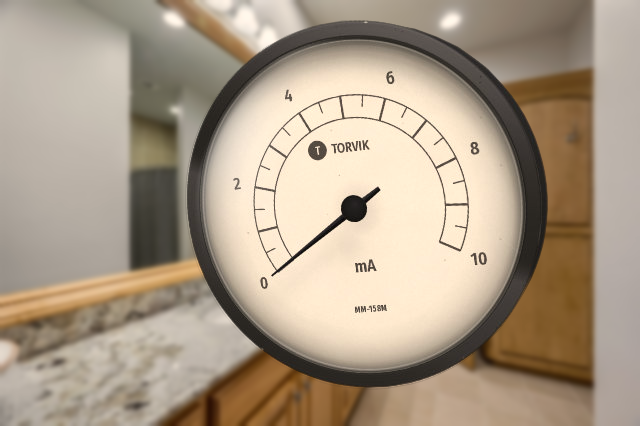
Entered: 0 (mA)
